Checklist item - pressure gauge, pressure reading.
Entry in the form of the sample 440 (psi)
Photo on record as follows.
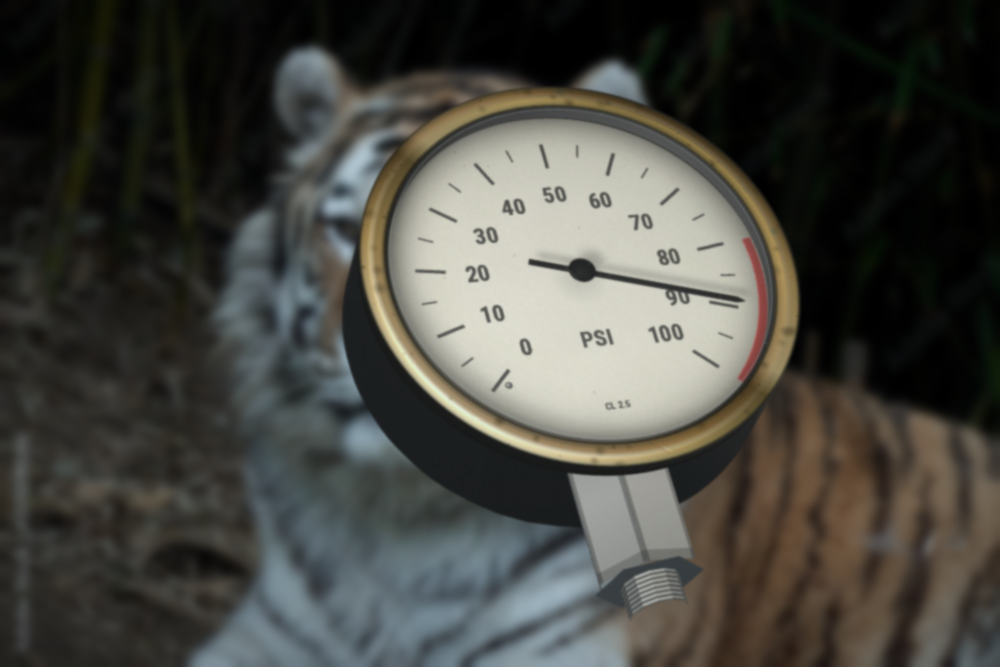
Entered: 90 (psi)
